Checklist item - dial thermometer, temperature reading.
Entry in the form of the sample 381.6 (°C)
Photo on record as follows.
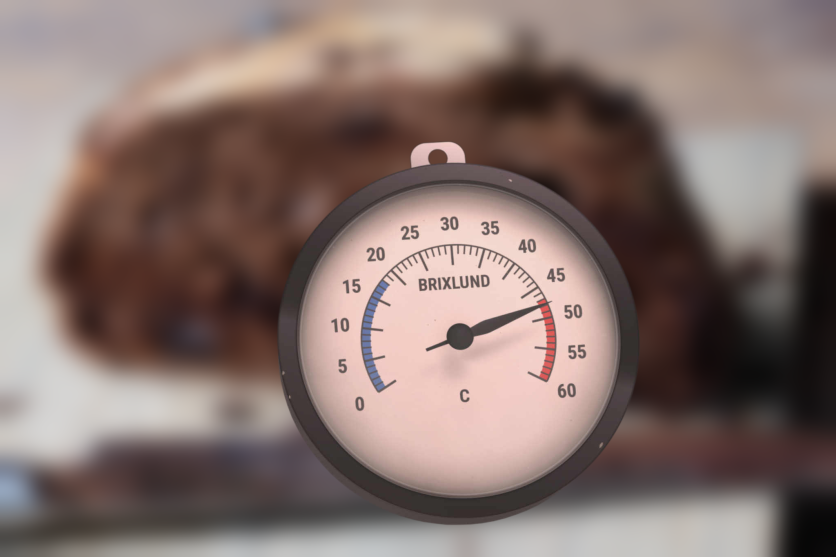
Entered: 48 (°C)
